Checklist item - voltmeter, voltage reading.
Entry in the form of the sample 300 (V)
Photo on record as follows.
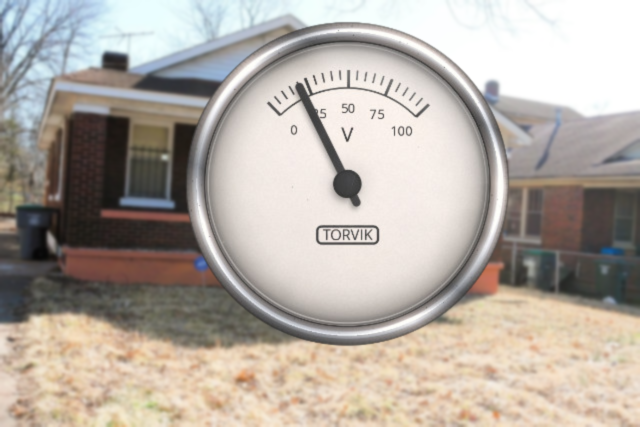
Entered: 20 (V)
